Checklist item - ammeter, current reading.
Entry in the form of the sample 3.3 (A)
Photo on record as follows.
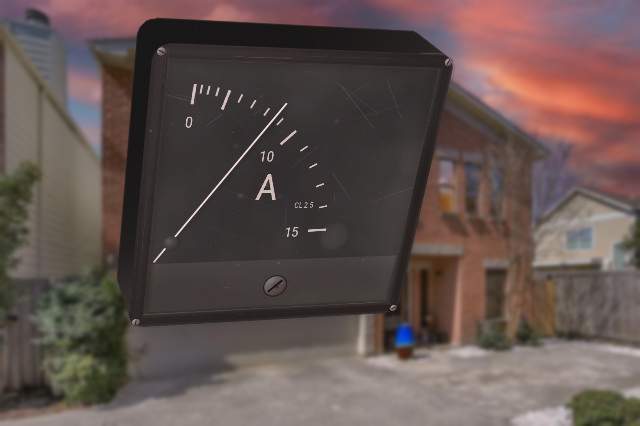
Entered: 8.5 (A)
